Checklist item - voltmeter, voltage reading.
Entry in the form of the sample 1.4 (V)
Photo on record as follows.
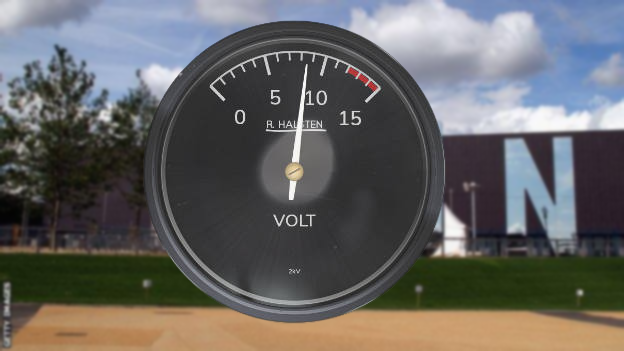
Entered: 8.5 (V)
